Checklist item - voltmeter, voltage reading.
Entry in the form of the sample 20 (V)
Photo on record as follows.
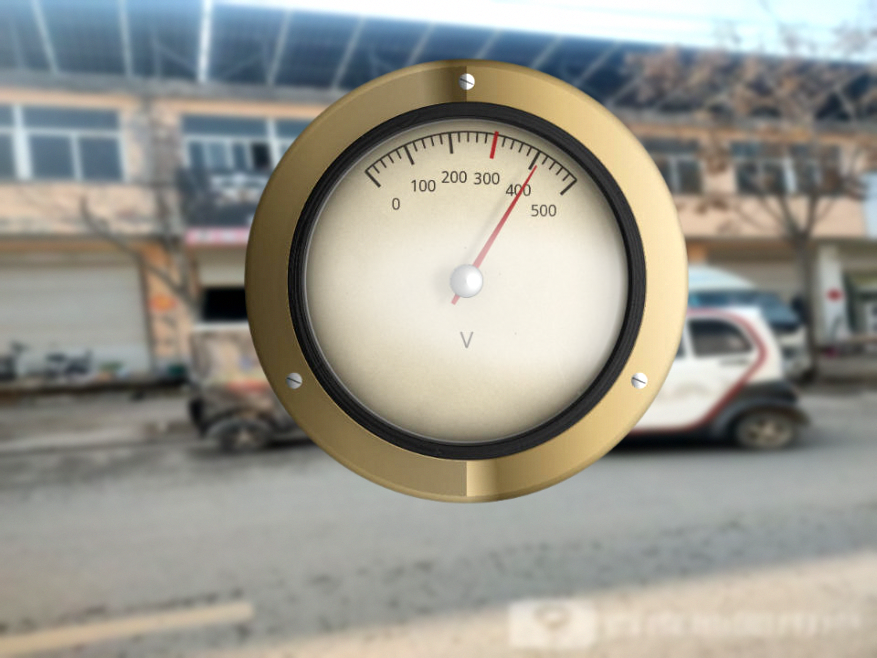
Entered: 410 (V)
